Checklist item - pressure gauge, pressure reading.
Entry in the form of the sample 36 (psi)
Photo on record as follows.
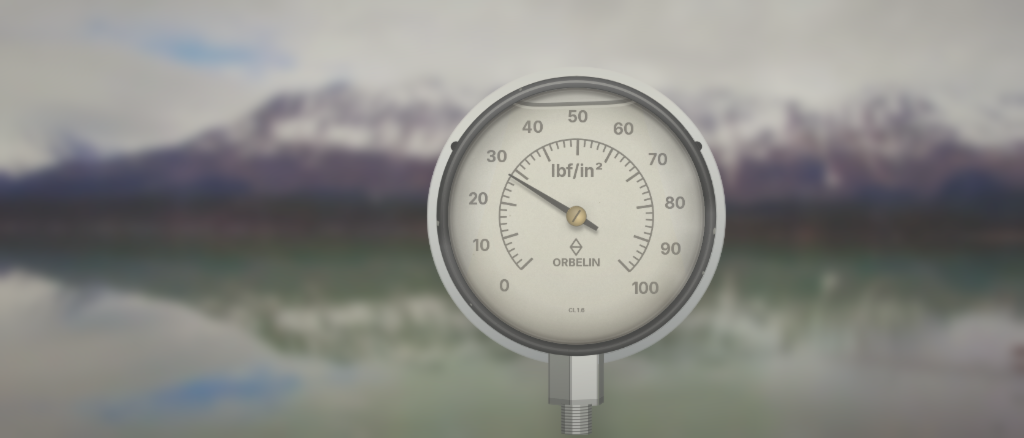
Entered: 28 (psi)
